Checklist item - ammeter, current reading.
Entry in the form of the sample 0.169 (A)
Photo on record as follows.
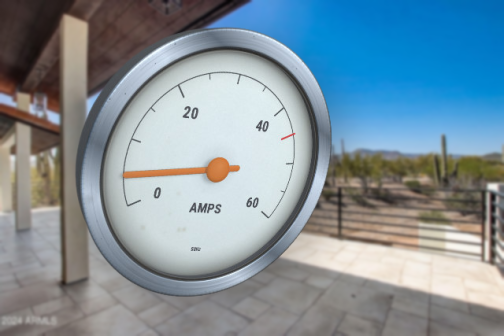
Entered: 5 (A)
